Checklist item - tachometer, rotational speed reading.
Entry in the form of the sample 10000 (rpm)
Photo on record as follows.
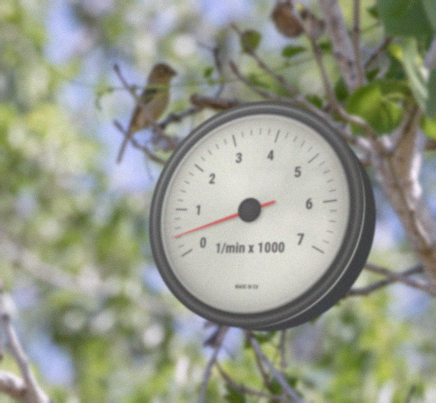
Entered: 400 (rpm)
